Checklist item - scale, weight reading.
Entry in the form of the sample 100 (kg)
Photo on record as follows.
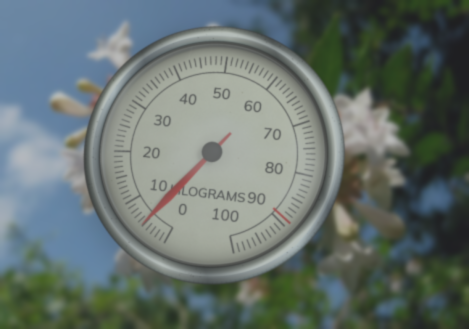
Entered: 5 (kg)
